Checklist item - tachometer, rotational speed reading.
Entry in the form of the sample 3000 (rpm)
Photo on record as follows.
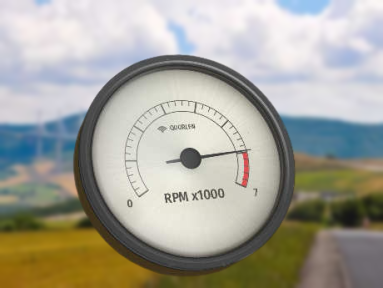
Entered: 6000 (rpm)
